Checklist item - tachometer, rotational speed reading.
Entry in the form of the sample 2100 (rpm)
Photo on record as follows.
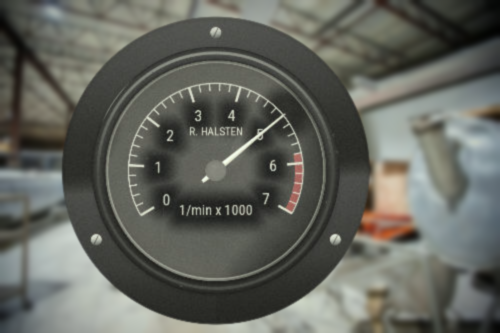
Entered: 5000 (rpm)
